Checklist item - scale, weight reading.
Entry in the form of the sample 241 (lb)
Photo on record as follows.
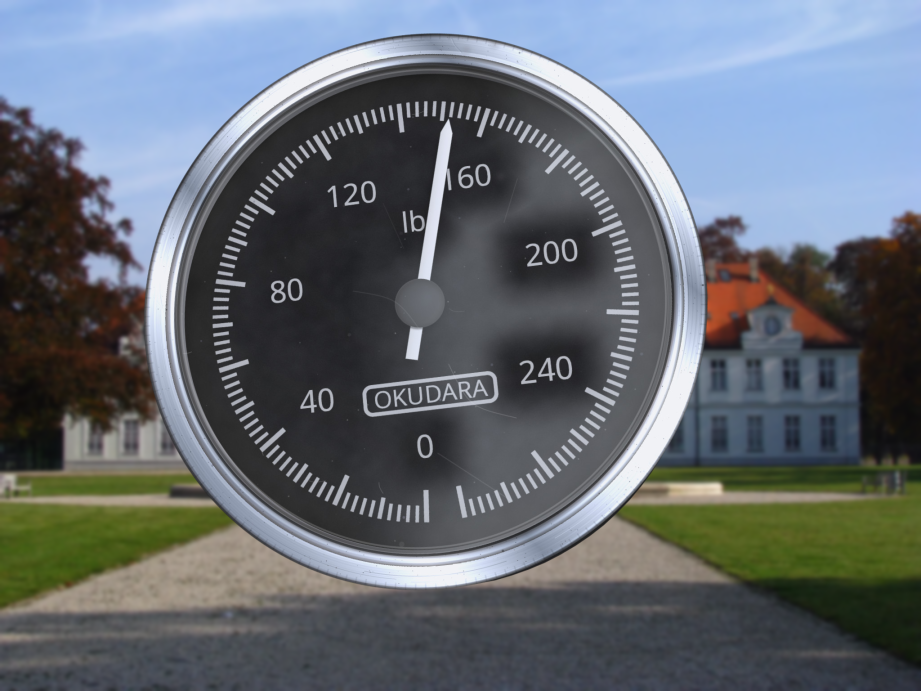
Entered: 152 (lb)
